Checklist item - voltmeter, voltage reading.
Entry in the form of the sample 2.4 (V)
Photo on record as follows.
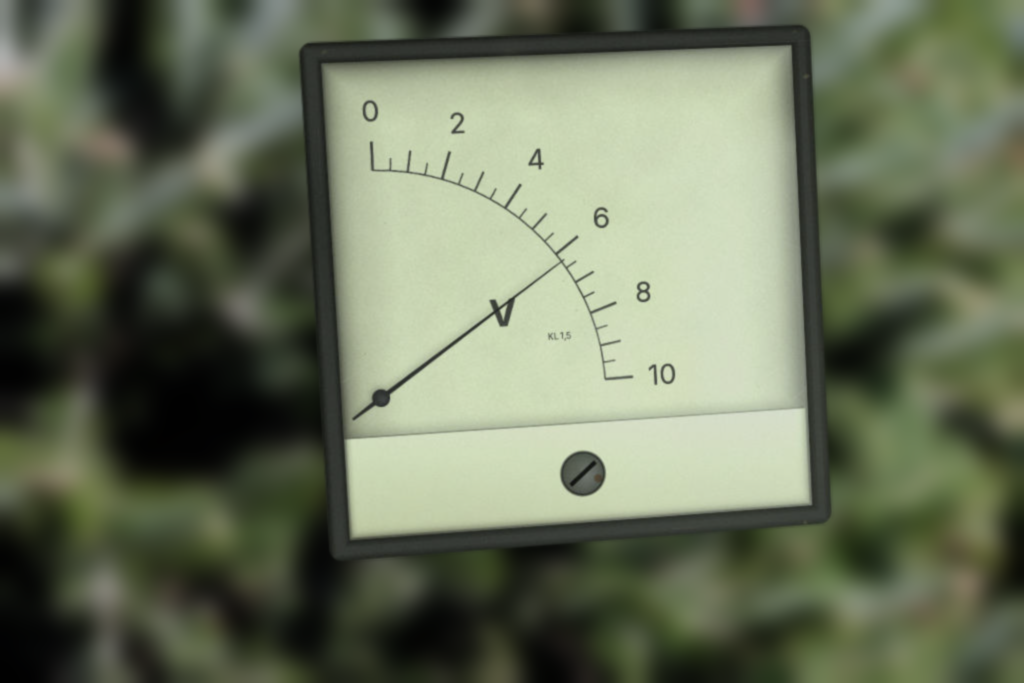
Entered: 6.25 (V)
